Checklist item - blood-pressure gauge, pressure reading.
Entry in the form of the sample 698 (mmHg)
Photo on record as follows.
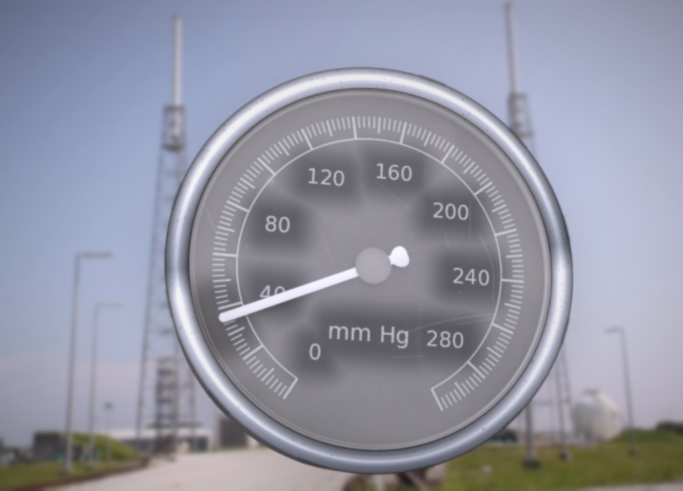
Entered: 36 (mmHg)
